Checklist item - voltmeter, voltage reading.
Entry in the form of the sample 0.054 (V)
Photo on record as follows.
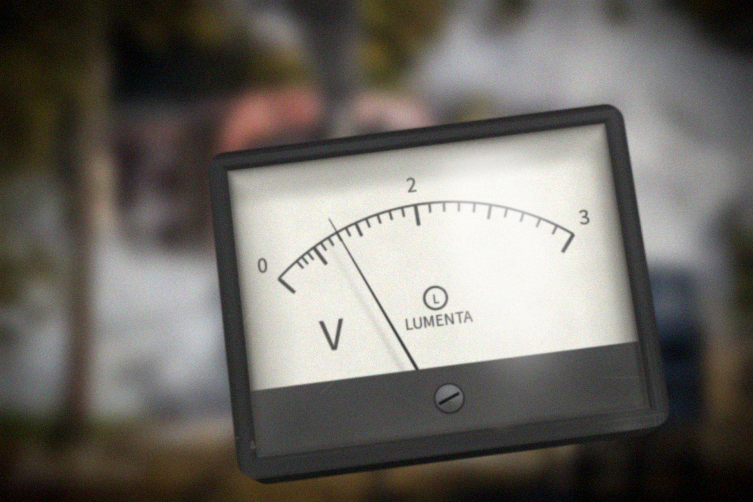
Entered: 1.3 (V)
